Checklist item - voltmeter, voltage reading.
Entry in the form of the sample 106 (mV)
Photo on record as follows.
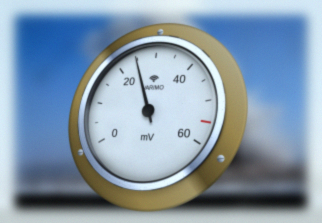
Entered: 25 (mV)
